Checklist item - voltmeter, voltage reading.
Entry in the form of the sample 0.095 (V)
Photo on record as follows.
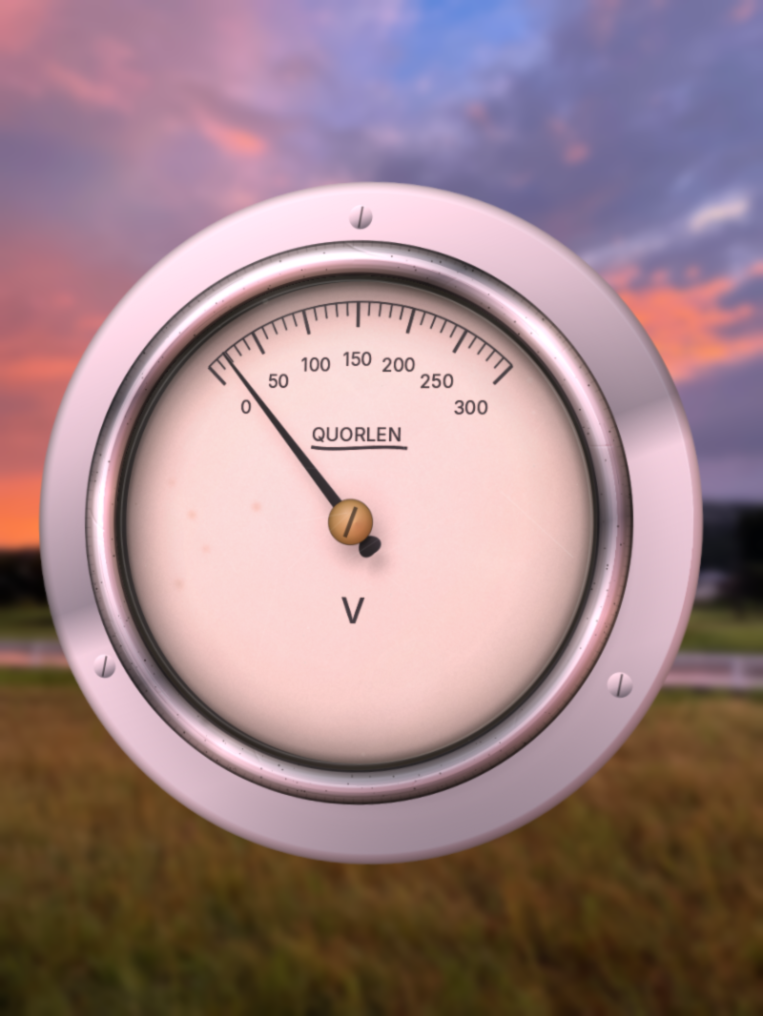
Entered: 20 (V)
